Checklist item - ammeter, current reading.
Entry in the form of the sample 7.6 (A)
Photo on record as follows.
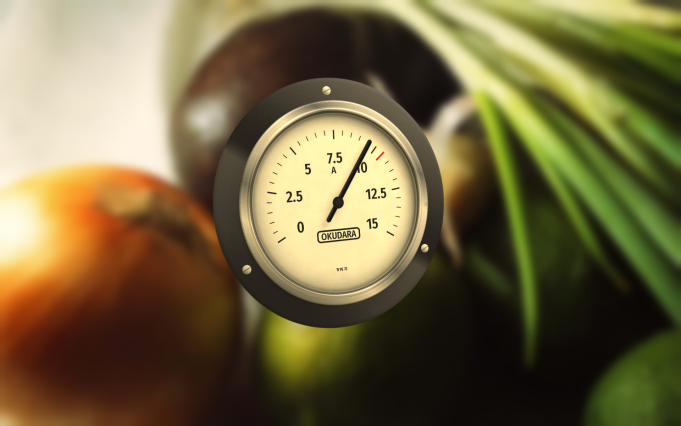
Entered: 9.5 (A)
